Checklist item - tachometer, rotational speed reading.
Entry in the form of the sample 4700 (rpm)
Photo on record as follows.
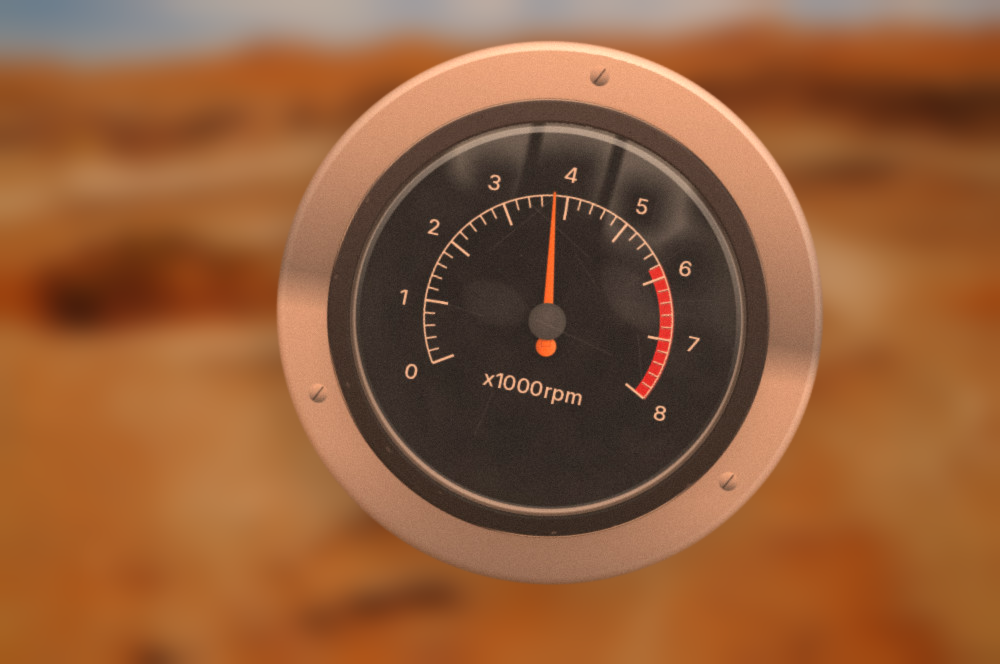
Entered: 3800 (rpm)
